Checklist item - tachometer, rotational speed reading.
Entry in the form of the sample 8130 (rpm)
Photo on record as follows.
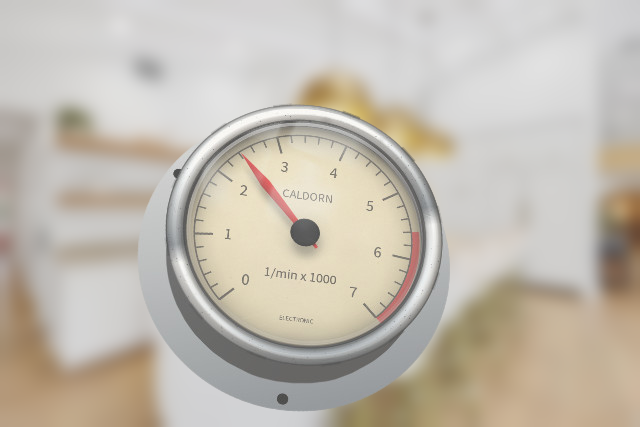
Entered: 2400 (rpm)
